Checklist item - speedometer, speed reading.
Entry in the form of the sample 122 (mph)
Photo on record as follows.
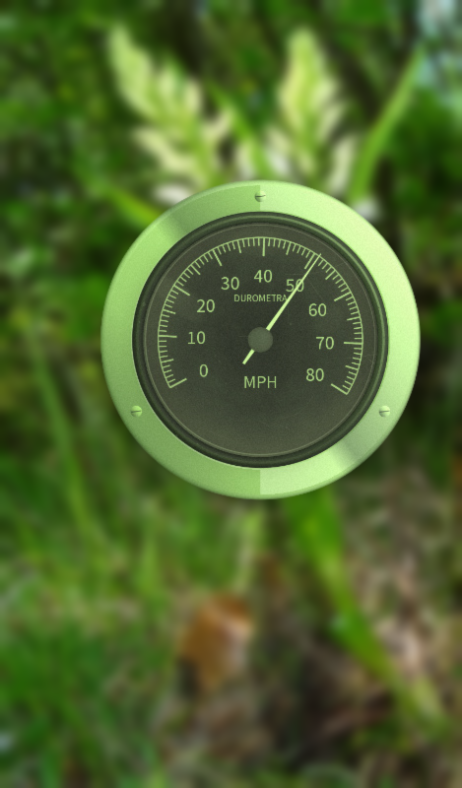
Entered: 51 (mph)
